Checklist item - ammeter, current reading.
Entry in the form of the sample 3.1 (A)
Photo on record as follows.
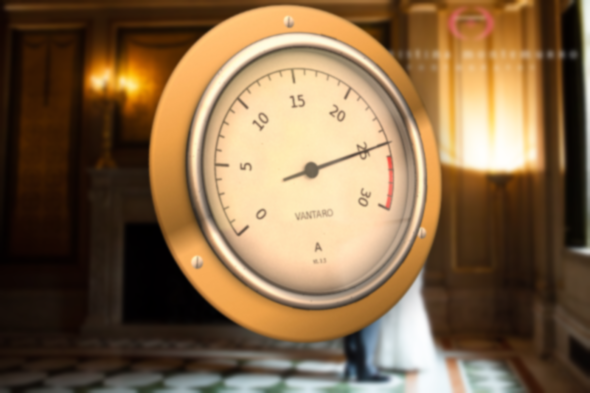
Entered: 25 (A)
